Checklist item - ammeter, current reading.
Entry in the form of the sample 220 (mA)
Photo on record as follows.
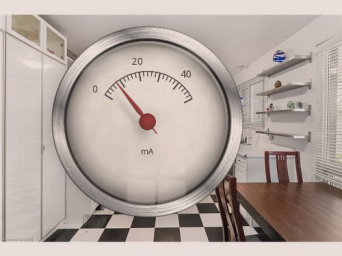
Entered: 8 (mA)
